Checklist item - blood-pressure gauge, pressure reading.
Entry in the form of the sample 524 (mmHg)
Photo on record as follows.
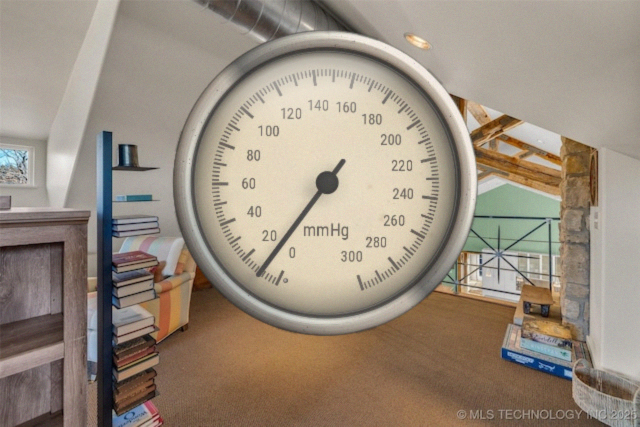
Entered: 10 (mmHg)
